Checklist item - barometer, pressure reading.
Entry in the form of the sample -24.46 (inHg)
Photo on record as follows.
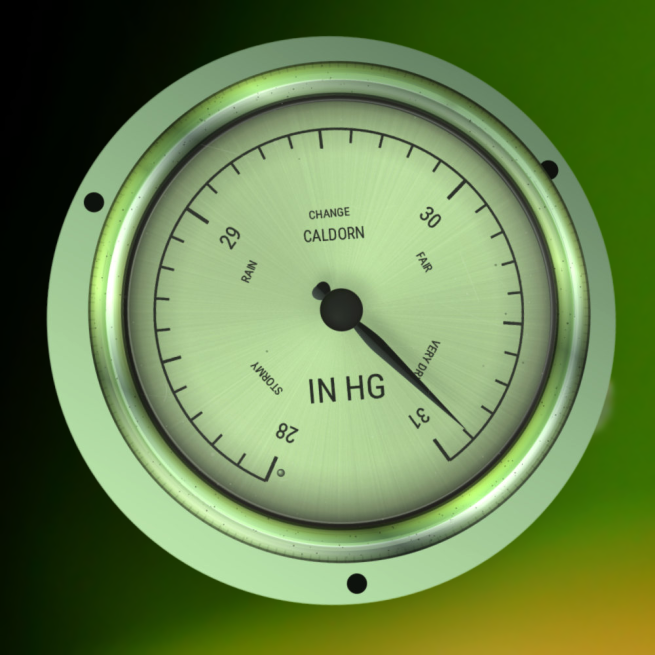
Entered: 30.9 (inHg)
